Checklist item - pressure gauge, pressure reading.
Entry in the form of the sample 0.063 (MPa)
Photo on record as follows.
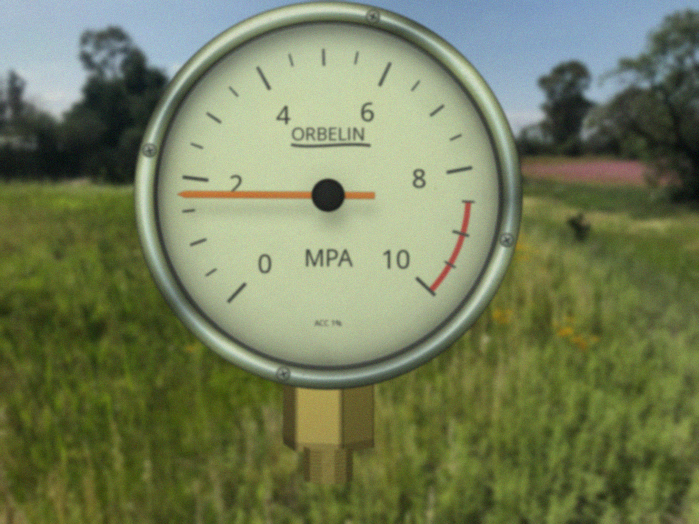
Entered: 1.75 (MPa)
